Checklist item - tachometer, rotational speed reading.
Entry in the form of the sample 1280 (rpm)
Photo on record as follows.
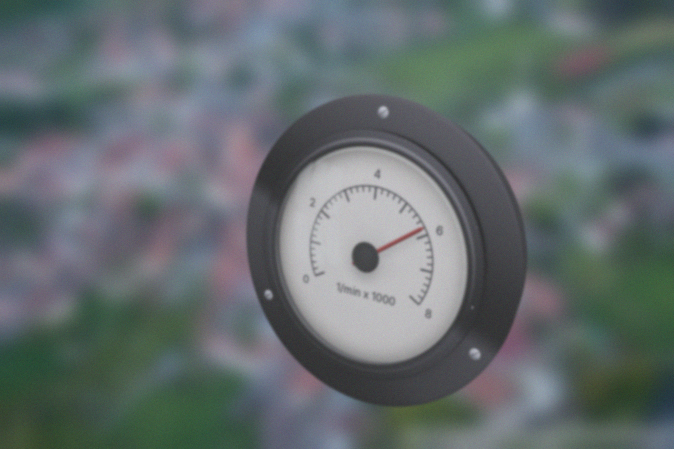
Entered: 5800 (rpm)
